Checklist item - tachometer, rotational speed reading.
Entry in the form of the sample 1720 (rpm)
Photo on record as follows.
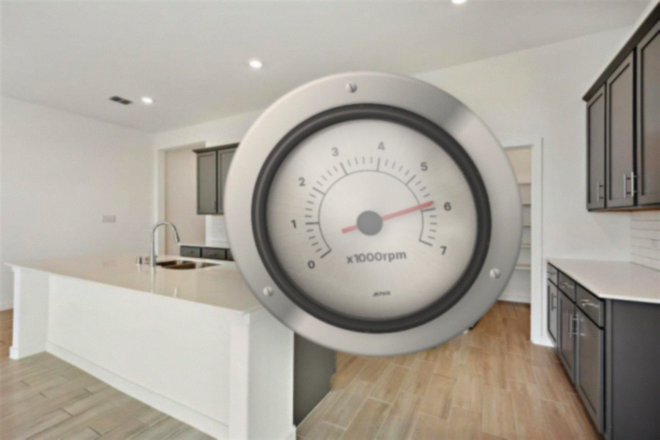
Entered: 5800 (rpm)
